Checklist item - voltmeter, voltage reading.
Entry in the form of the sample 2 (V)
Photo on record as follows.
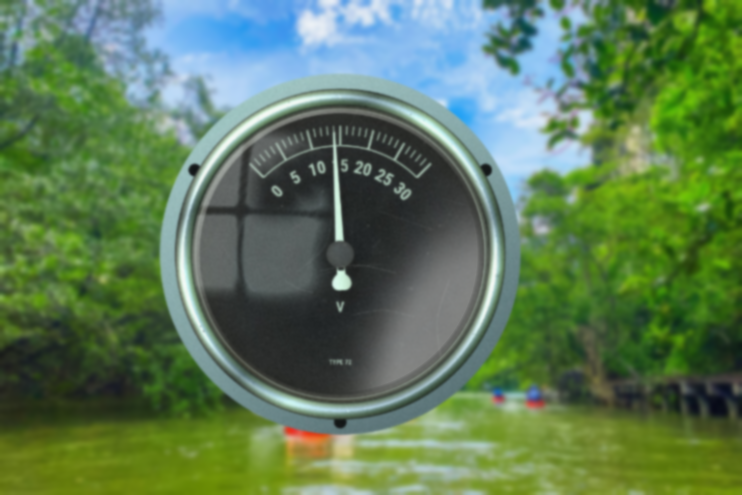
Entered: 14 (V)
